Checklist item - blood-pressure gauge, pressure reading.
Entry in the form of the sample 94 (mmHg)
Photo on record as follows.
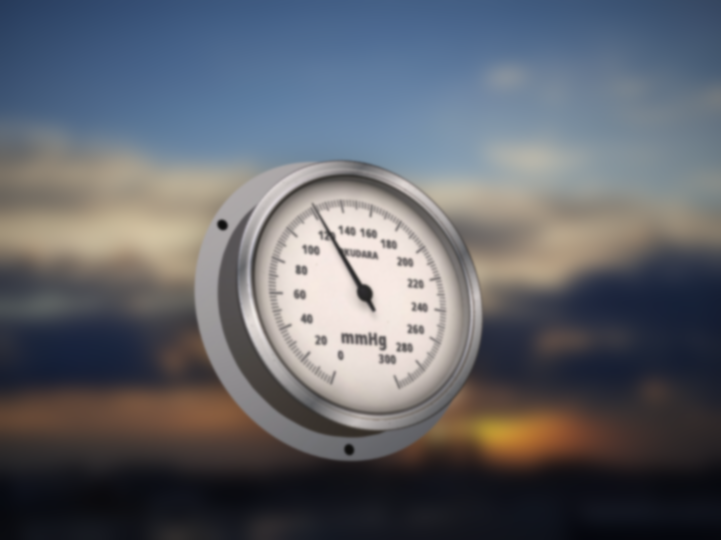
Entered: 120 (mmHg)
